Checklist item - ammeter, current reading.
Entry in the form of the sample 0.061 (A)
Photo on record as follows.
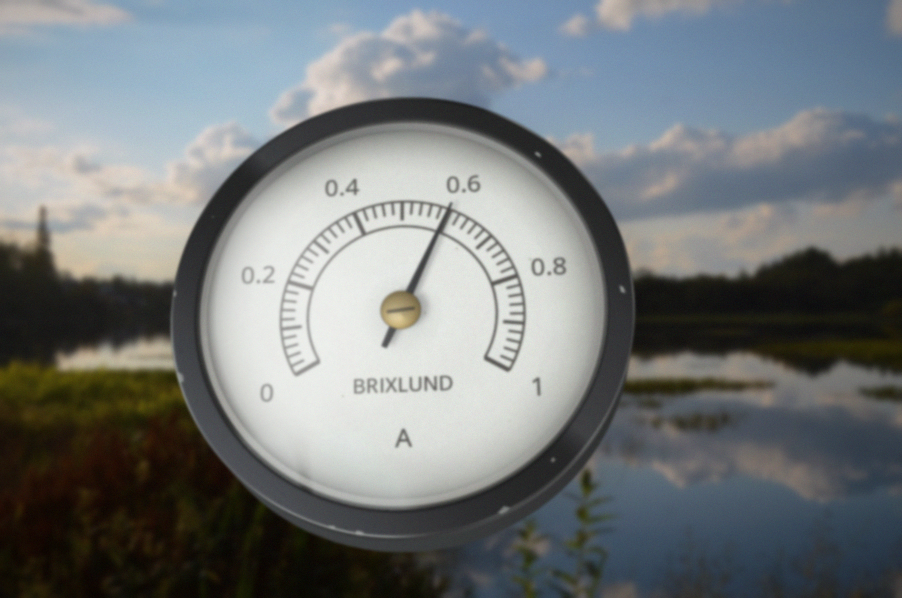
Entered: 0.6 (A)
